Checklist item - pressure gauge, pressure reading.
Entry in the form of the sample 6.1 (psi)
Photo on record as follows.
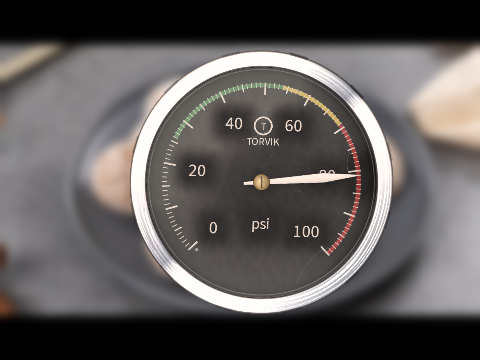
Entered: 81 (psi)
